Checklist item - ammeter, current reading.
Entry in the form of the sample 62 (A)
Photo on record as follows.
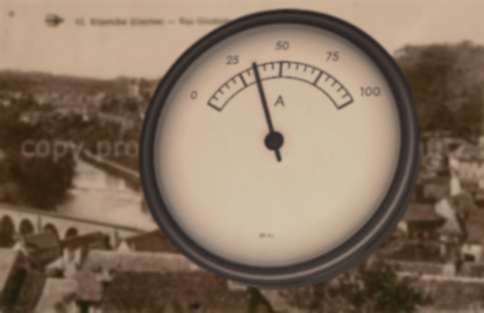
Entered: 35 (A)
